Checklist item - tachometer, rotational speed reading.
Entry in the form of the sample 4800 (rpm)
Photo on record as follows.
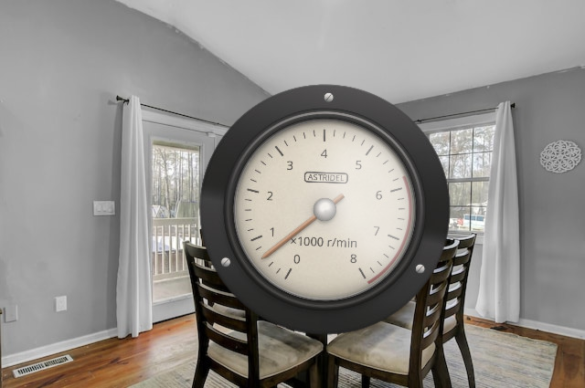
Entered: 600 (rpm)
